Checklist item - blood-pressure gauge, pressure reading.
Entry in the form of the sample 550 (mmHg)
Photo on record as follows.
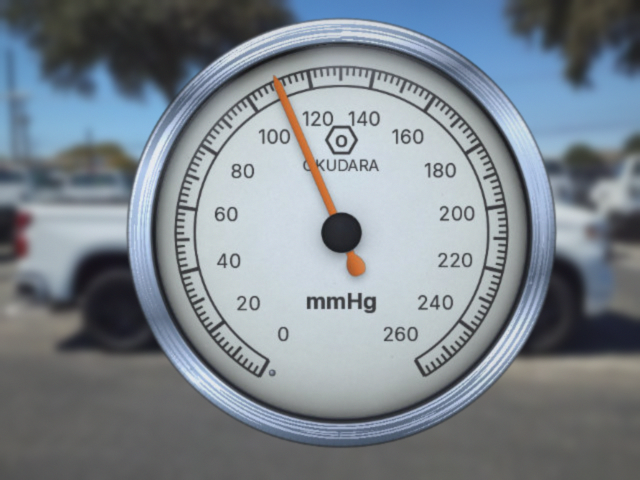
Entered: 110 (mmHg)
